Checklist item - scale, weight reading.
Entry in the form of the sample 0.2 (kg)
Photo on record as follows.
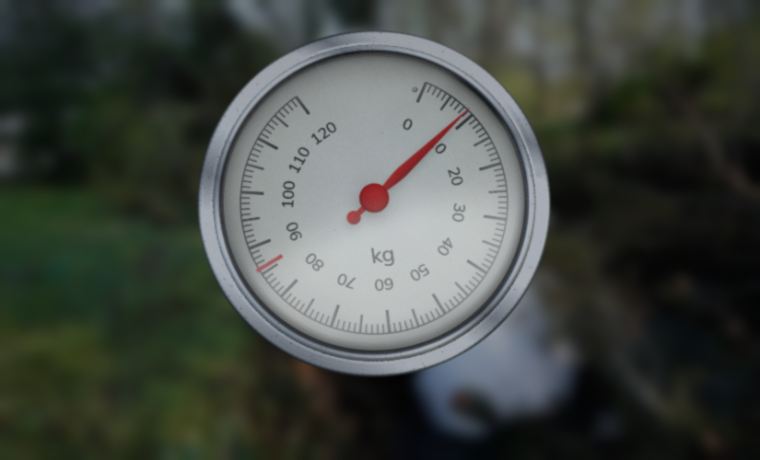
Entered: 9 (kg)
